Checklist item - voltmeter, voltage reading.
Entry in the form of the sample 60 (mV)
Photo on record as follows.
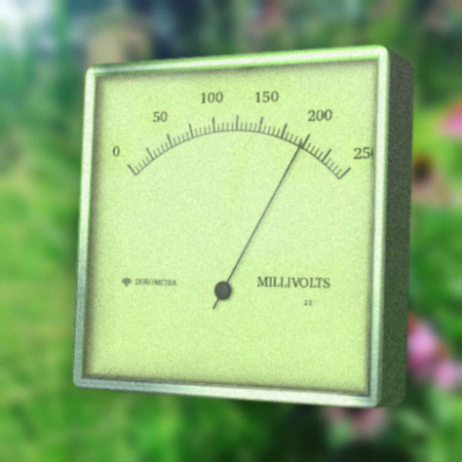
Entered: 200 (mV)
